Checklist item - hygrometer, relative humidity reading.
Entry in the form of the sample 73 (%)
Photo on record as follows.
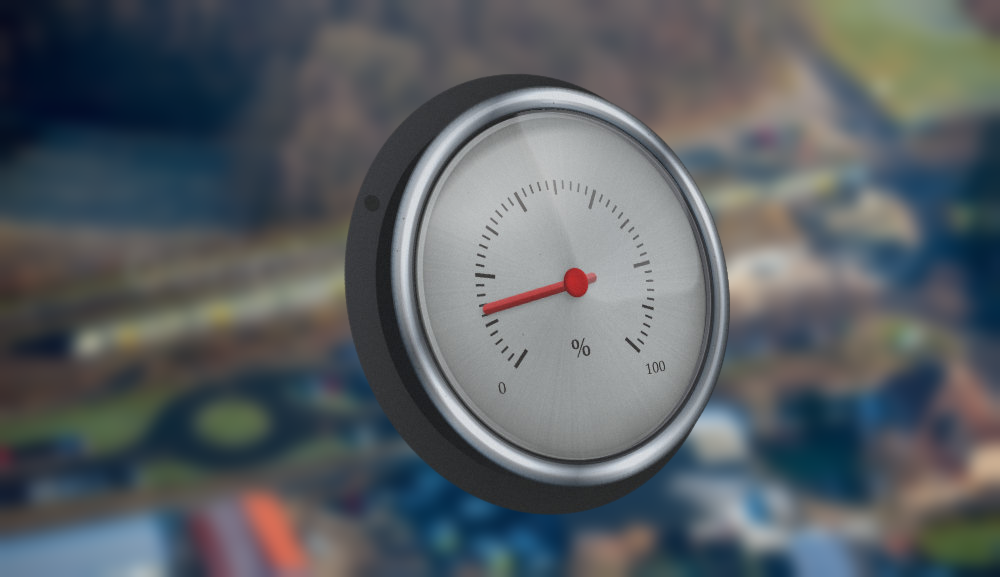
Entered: 13 (%)
